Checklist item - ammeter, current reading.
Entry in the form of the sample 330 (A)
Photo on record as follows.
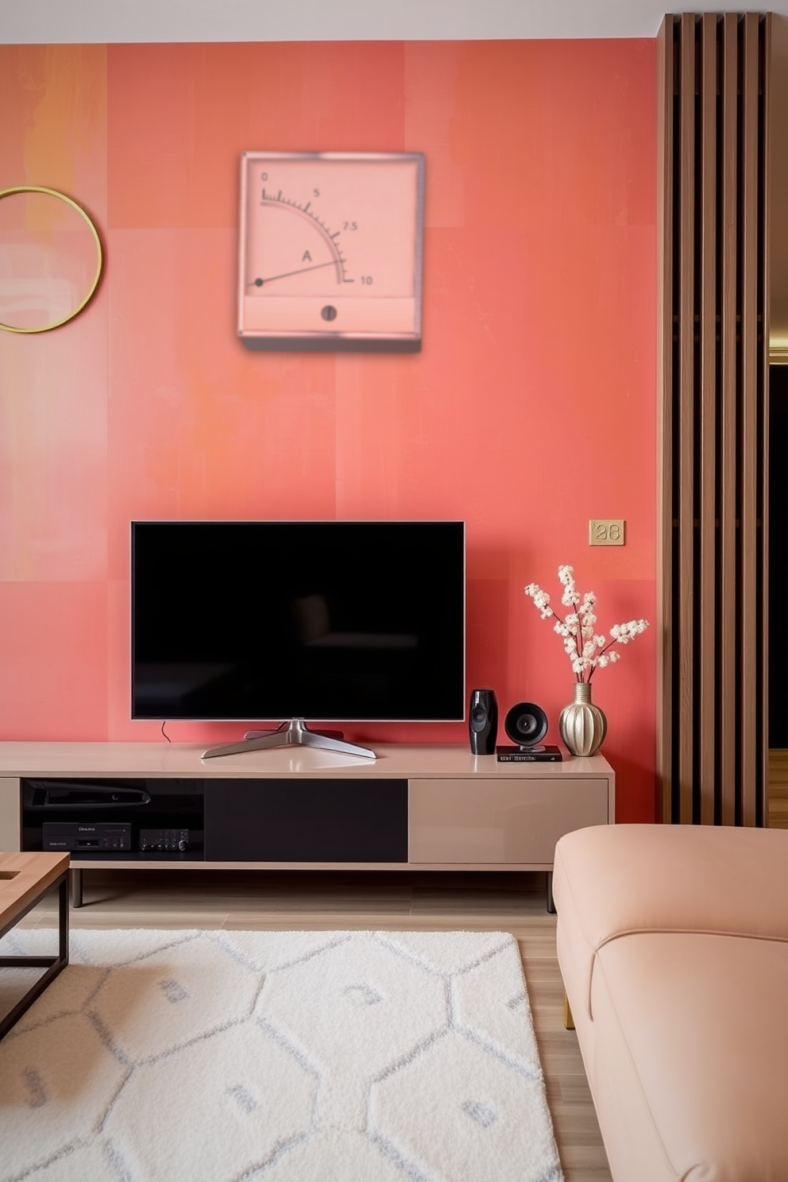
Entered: 9 (A)
